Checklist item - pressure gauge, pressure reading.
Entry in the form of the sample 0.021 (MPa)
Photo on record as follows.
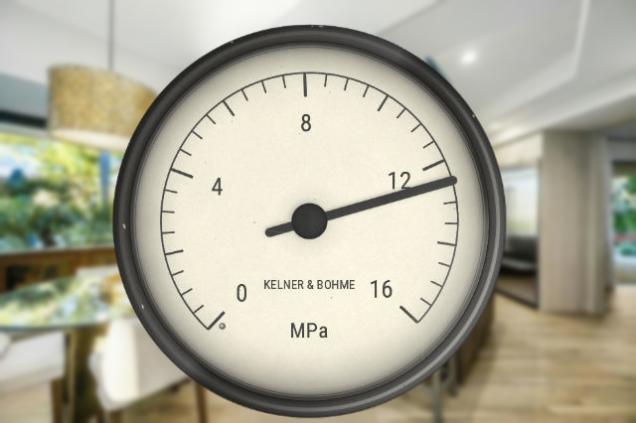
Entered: 12.5 (MPa)
